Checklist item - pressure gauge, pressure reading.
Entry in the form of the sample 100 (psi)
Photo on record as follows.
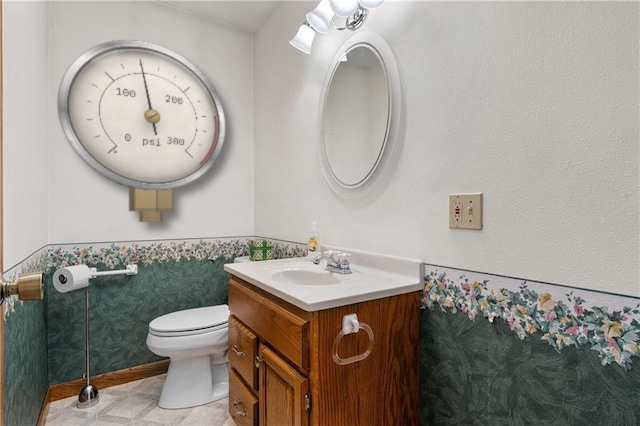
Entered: 140 (psi)
